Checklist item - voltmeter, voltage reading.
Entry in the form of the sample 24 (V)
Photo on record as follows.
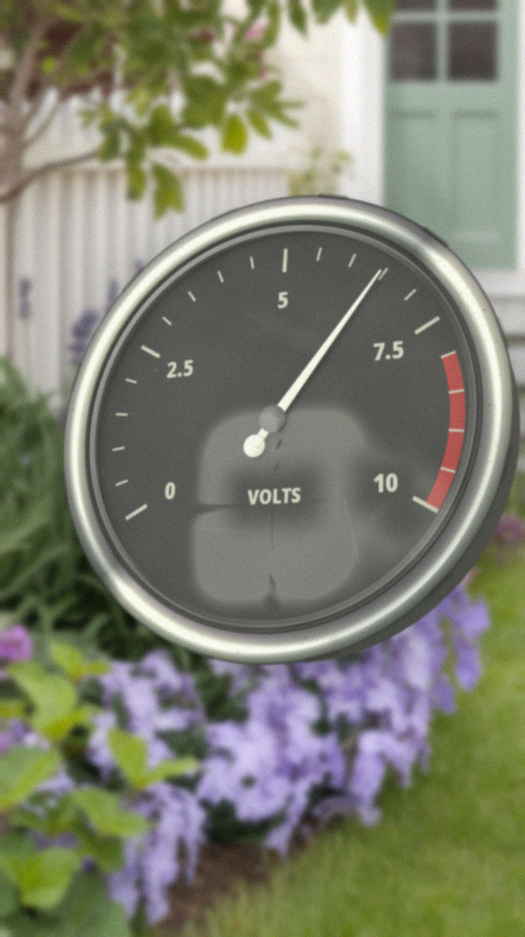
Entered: 6.5 (V)
